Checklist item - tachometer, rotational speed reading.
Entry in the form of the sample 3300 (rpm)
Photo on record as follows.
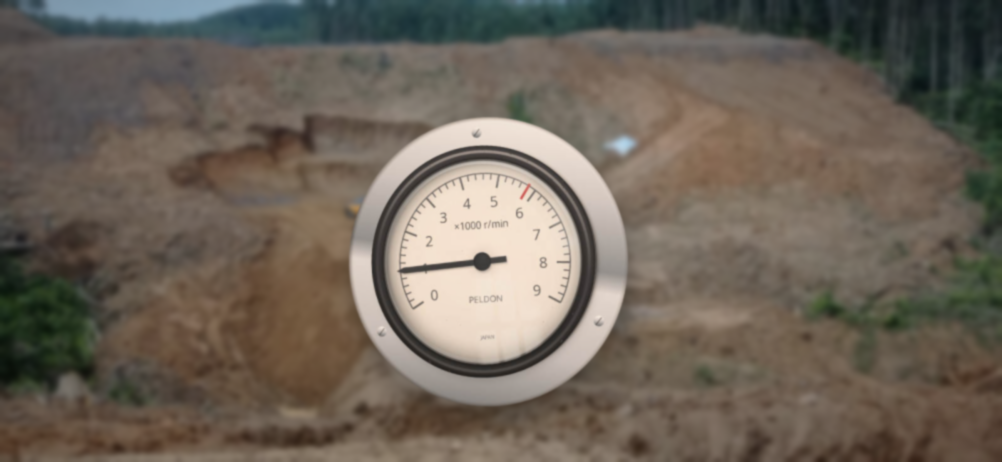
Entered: 1000 (rpm)
